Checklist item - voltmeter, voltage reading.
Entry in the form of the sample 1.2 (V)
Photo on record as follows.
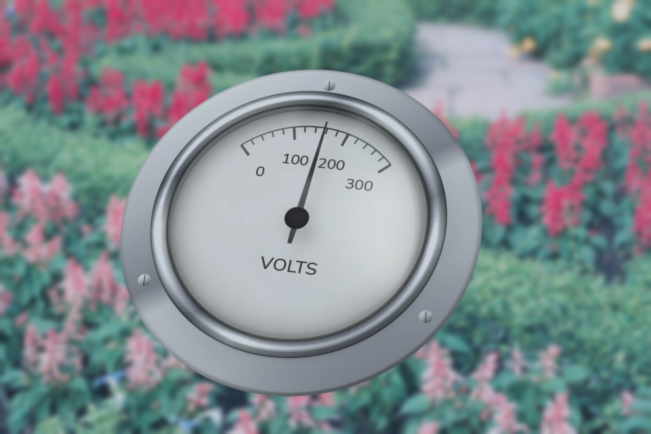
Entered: 160 (V)
